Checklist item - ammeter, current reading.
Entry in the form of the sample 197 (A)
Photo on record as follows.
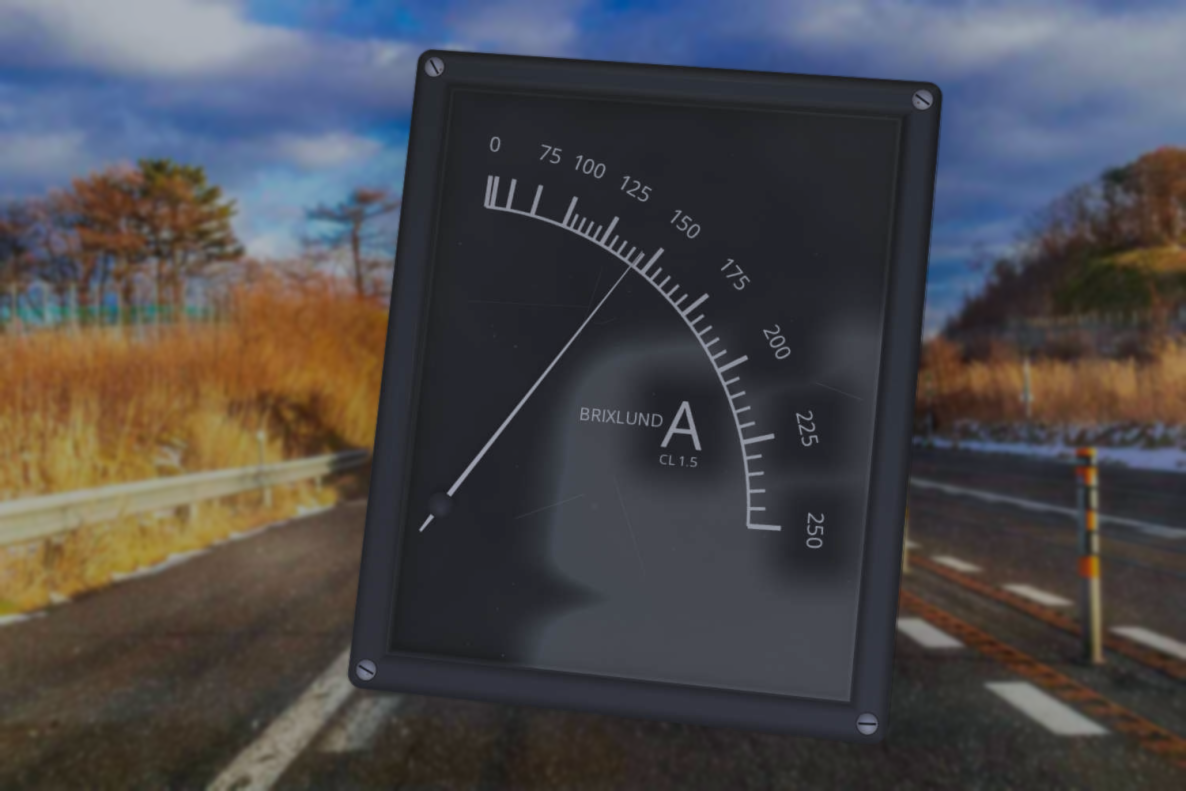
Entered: 145 (A)
